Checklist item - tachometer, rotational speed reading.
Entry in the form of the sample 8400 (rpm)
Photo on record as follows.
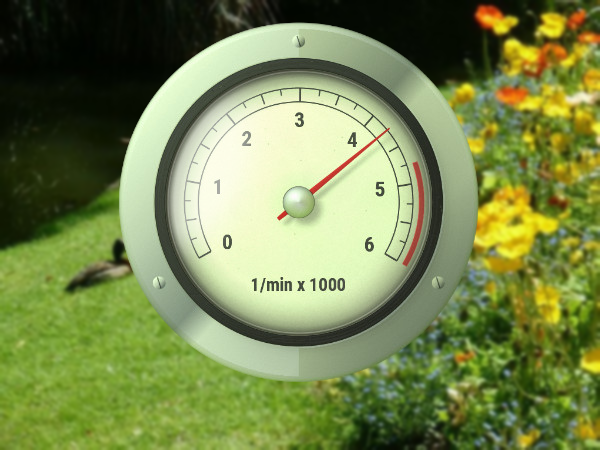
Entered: 4250 (rpm)
